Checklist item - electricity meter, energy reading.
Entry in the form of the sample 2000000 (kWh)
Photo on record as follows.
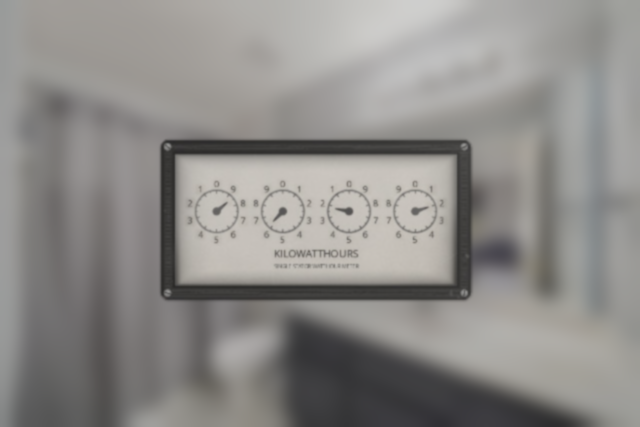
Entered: 8622 (kWh)
